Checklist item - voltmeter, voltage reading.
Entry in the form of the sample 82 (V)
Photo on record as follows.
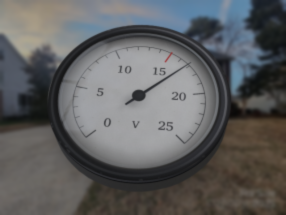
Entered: 17 (V)
